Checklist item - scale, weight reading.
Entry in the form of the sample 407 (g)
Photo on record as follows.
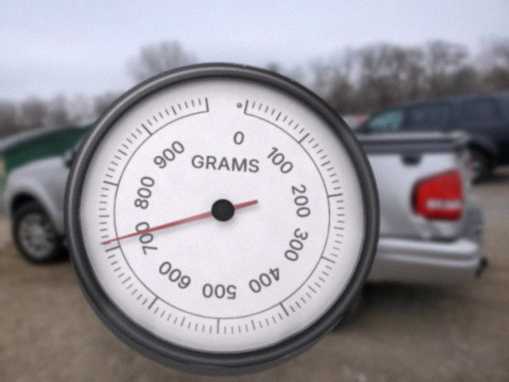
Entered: 710 (g)
